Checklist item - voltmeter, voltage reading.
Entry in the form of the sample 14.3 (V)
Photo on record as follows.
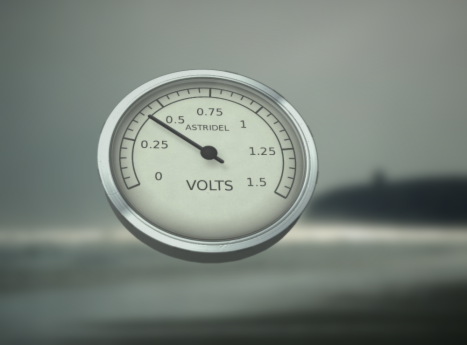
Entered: 0.4 (V)
